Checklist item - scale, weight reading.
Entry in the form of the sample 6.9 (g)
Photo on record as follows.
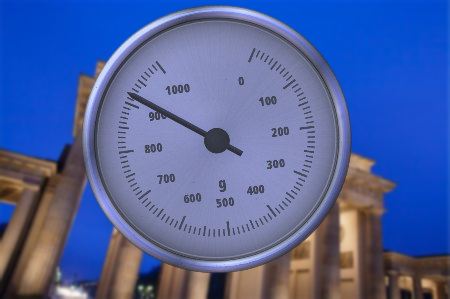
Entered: 920 (g)
